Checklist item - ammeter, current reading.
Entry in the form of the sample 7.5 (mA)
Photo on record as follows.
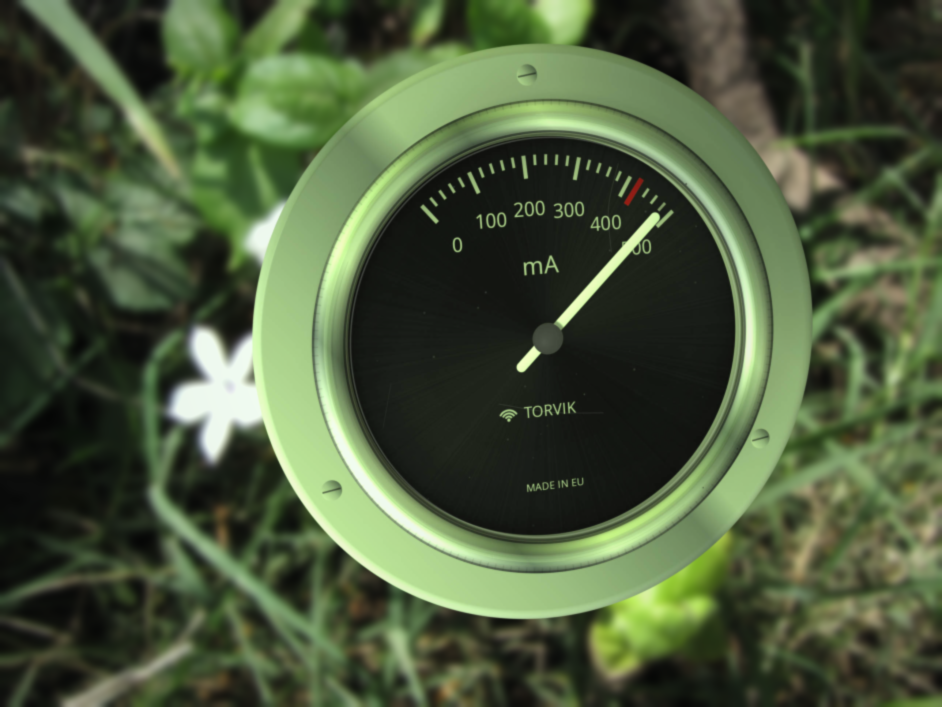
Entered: 480 (mA)
